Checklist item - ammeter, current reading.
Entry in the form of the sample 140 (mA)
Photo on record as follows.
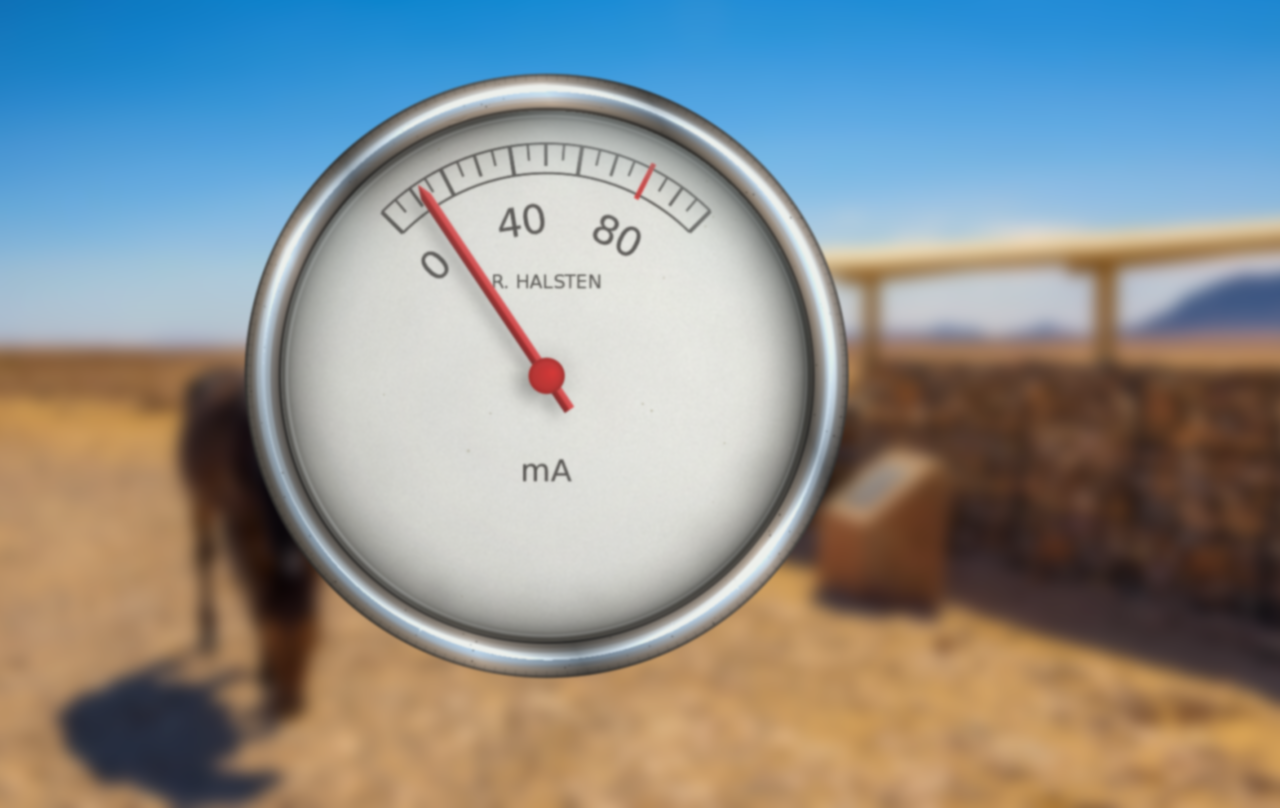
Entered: 12.5 (mA)
